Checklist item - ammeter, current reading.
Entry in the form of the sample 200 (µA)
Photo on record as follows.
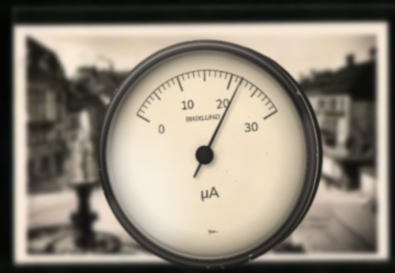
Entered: 22 (µA)
